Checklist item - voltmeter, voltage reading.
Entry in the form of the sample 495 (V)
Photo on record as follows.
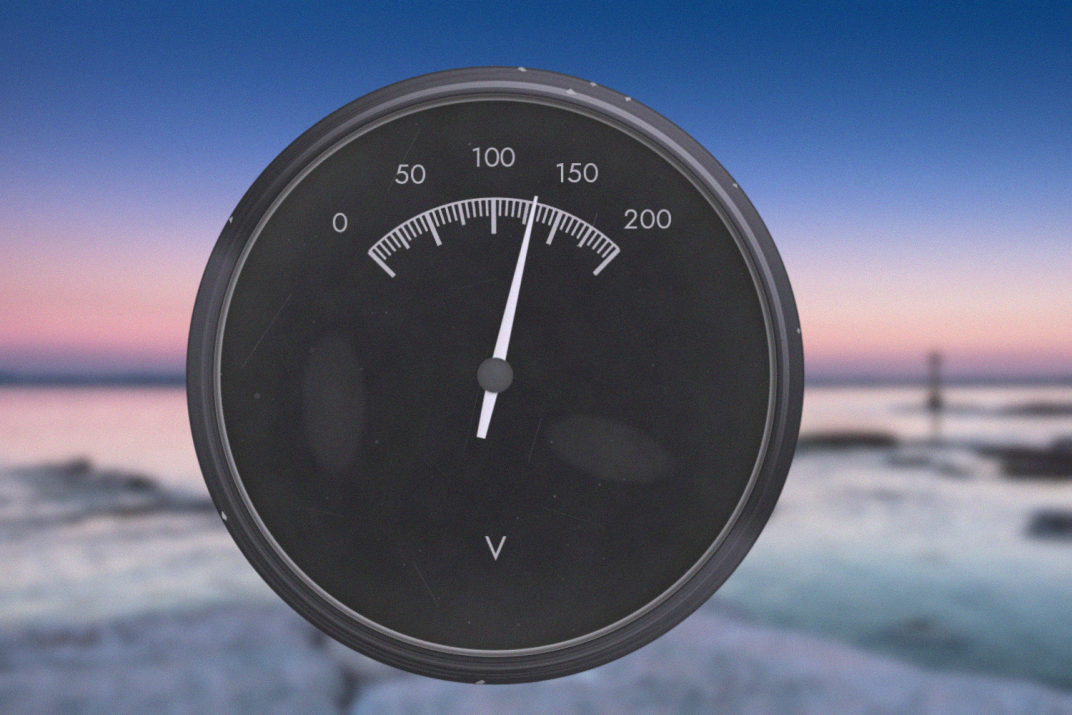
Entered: 130 (V)
